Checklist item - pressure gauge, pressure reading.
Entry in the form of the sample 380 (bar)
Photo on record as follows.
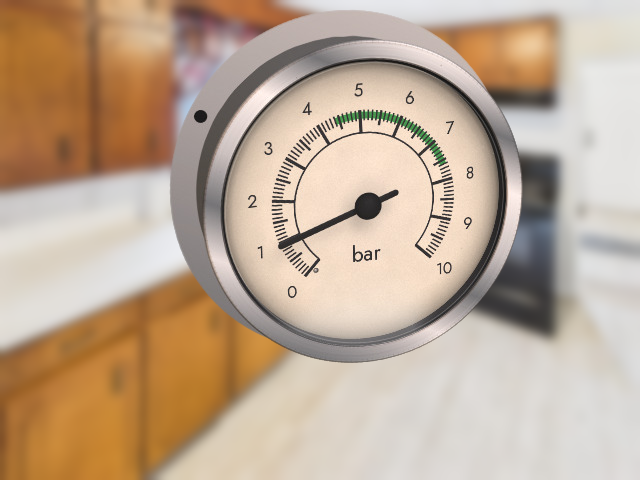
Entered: 1 (bar)
